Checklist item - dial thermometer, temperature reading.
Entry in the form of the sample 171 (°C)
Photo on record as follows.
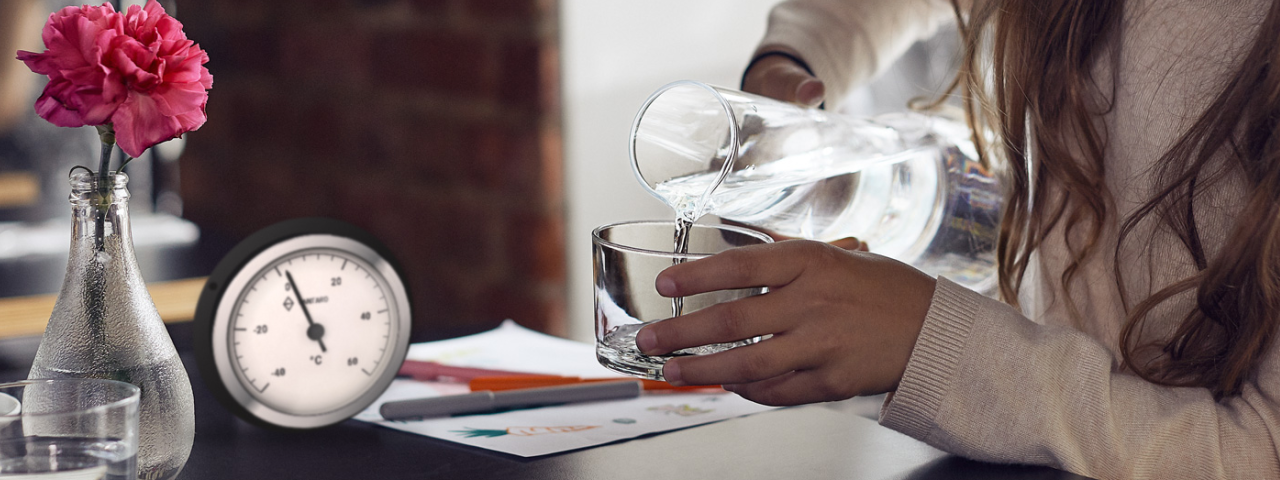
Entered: 2 (°C)
